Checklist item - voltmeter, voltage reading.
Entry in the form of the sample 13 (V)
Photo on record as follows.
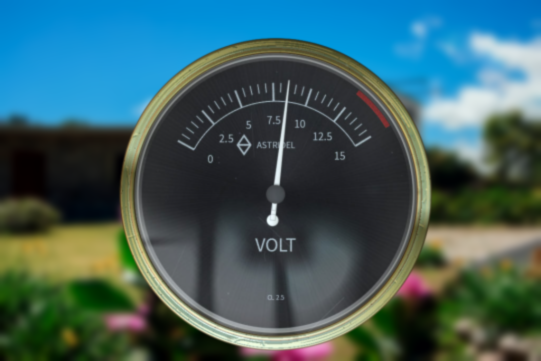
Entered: 8.5 (V)
